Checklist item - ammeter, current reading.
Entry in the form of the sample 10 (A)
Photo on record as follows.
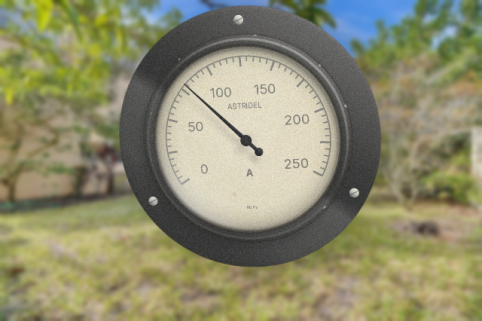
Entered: 80 (A)
